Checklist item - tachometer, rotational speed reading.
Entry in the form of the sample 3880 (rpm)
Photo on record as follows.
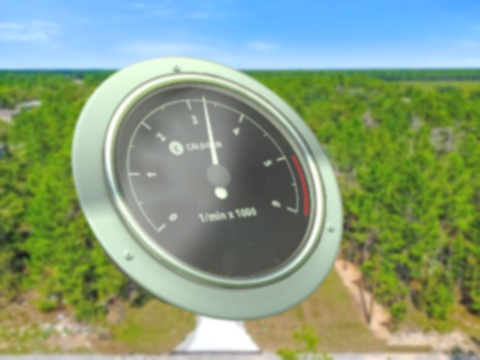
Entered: 3250 (rpm)
